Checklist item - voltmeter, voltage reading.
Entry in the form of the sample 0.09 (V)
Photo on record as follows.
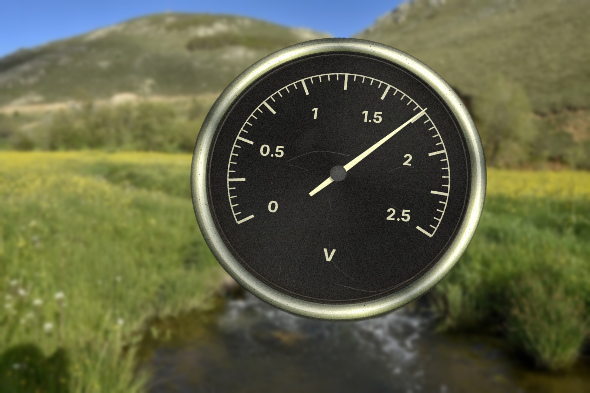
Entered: 1.75 (V)
